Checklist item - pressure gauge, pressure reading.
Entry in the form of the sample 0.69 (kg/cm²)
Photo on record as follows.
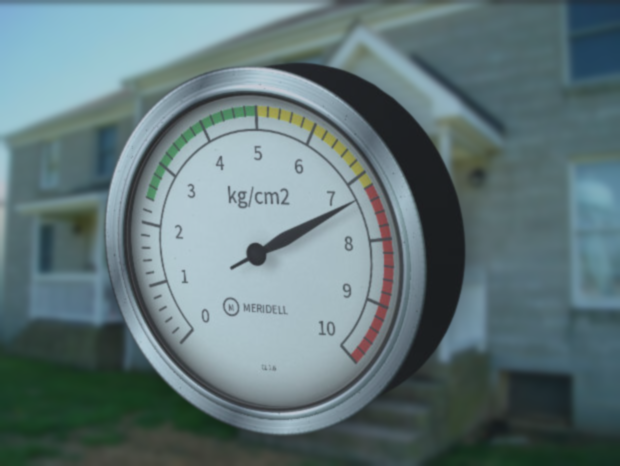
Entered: 7.3 (kg/cm²)
